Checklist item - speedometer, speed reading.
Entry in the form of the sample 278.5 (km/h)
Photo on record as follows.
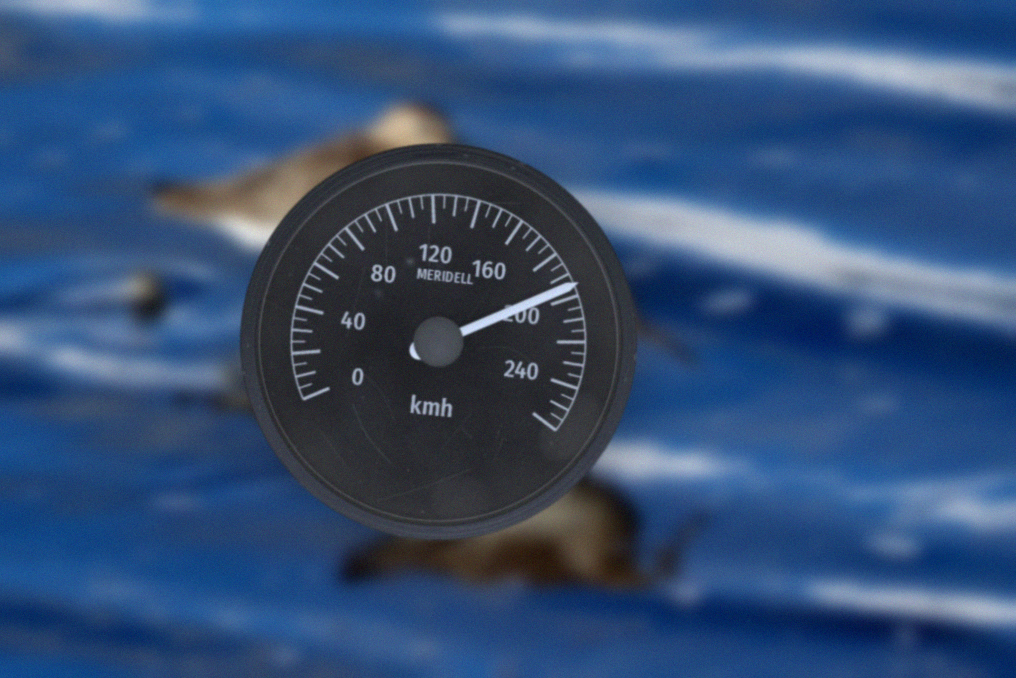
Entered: 195 (km/h)
